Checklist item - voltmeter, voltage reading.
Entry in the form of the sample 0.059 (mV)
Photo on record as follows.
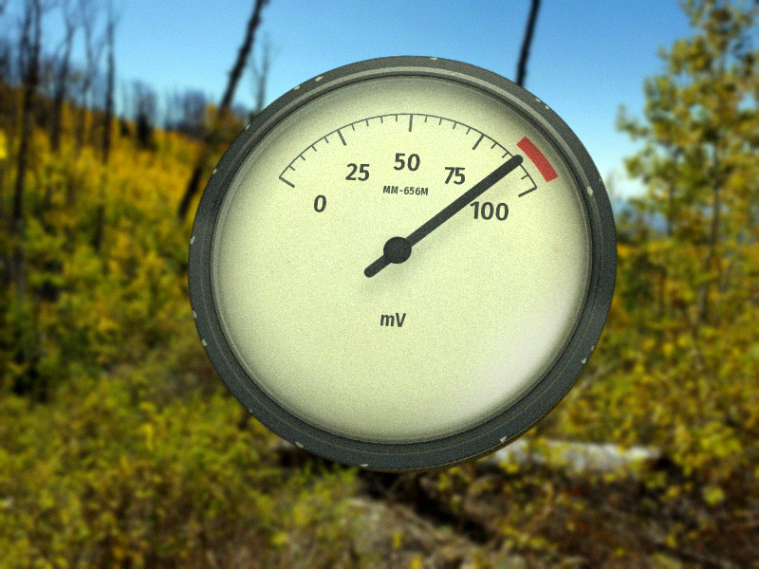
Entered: 90 (mV)
